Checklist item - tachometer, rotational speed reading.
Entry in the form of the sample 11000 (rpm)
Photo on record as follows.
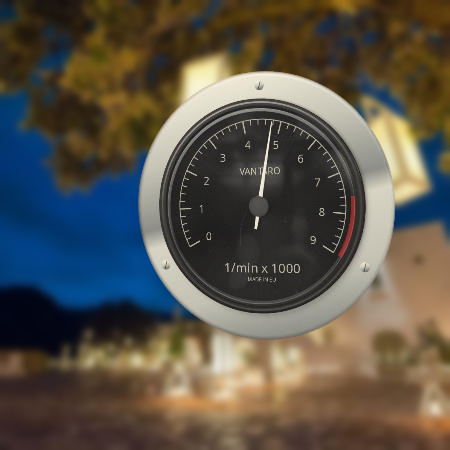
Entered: 4800 (rpm)
